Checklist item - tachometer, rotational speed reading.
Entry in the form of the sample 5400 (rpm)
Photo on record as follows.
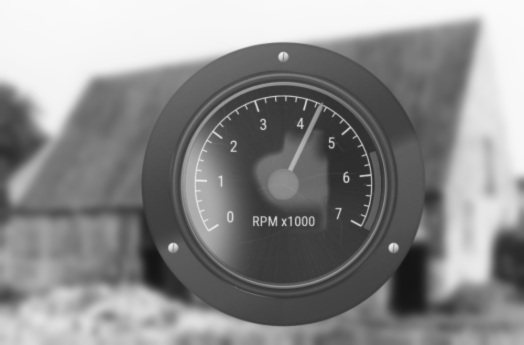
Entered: 4300 (rpm)
